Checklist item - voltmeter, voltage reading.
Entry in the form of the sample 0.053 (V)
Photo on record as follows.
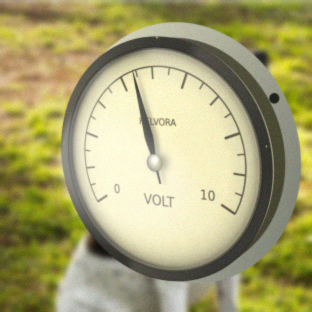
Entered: 4.5 (V)
